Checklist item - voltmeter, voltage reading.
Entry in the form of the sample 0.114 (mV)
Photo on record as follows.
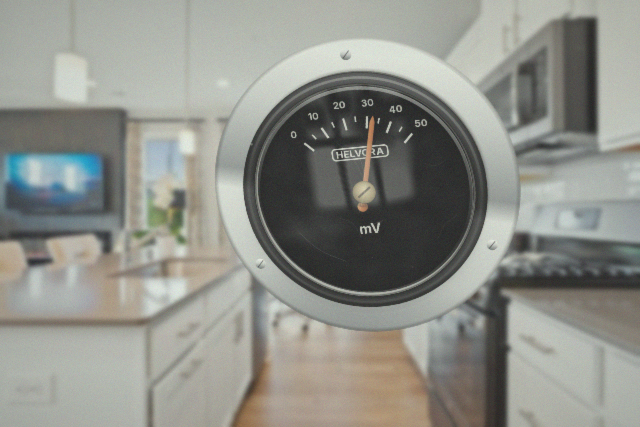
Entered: 32.5 (mV)
